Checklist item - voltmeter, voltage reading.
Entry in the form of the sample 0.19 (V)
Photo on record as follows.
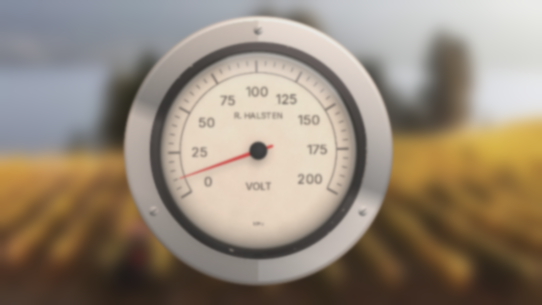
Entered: 10 (V)
